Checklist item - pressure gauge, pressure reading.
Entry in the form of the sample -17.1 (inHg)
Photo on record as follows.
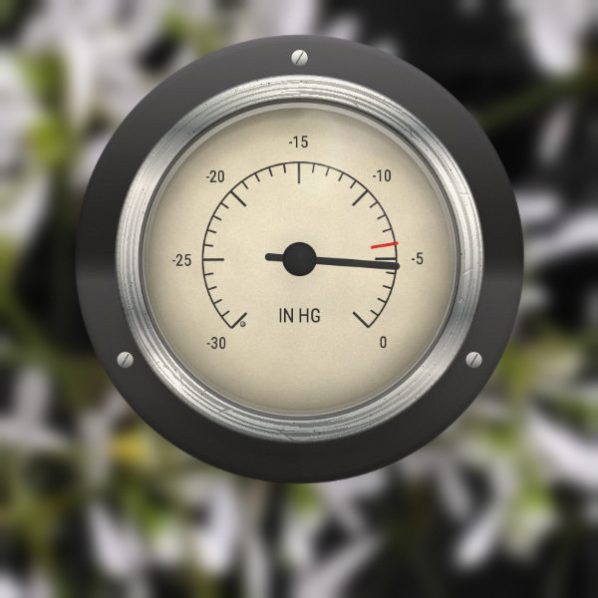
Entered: -4.5 (inHg)
